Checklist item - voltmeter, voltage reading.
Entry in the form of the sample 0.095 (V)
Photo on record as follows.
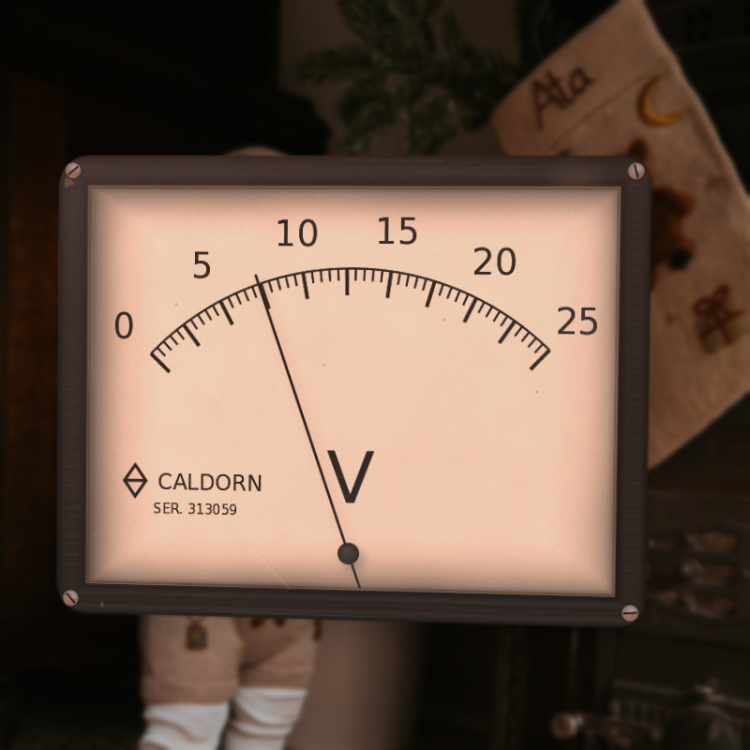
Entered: 7.5 (V)
